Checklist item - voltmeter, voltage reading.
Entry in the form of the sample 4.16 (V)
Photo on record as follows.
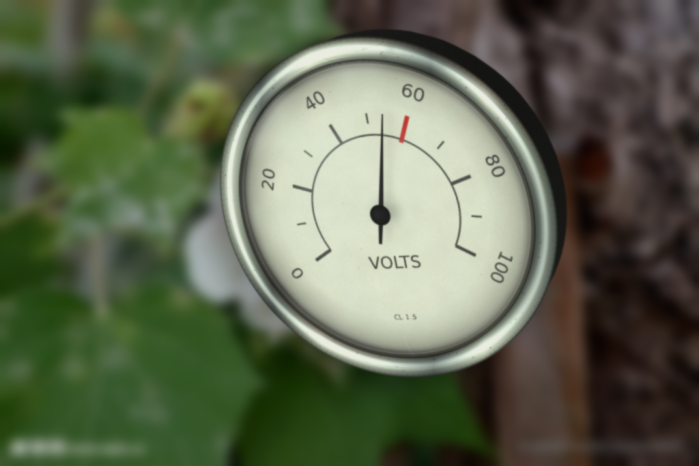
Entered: 55 (V)
